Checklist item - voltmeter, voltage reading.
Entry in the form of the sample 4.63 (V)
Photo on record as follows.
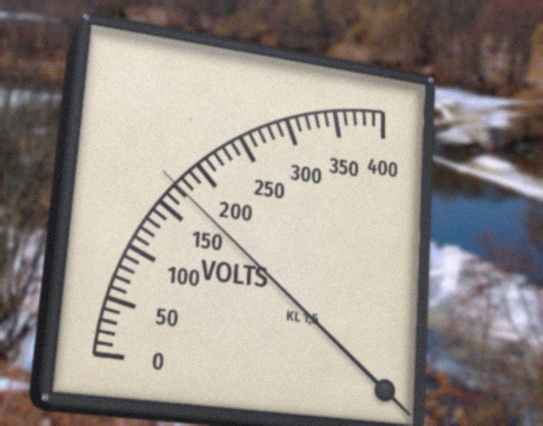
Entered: 170 (V)
